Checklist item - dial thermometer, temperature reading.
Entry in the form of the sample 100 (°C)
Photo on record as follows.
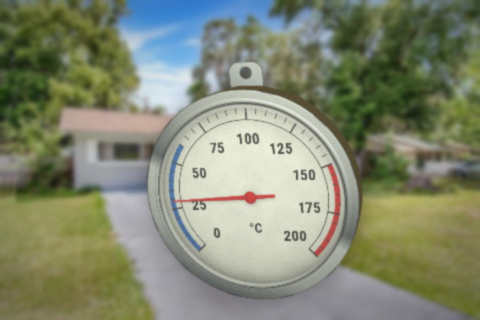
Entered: 30 (°C)
